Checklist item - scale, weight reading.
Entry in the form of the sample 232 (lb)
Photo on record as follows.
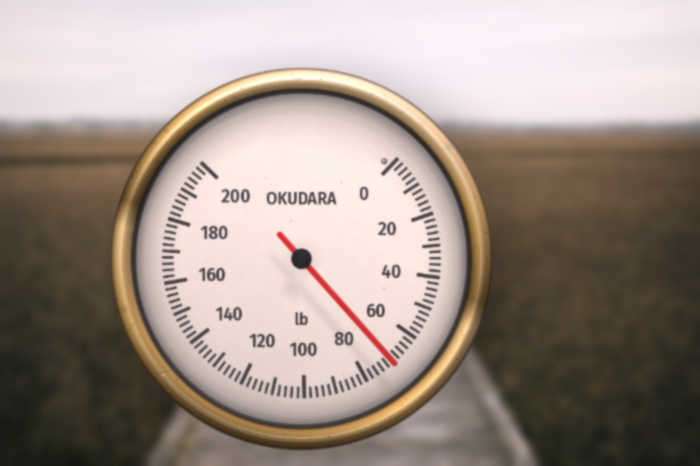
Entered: 70 (lb)
